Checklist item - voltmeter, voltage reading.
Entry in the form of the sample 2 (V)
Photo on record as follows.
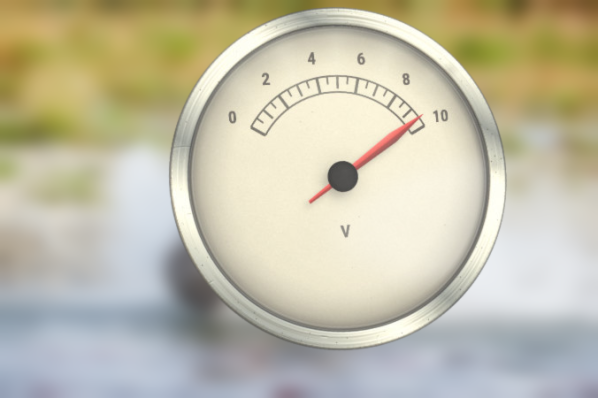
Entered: 9.5 (V)
